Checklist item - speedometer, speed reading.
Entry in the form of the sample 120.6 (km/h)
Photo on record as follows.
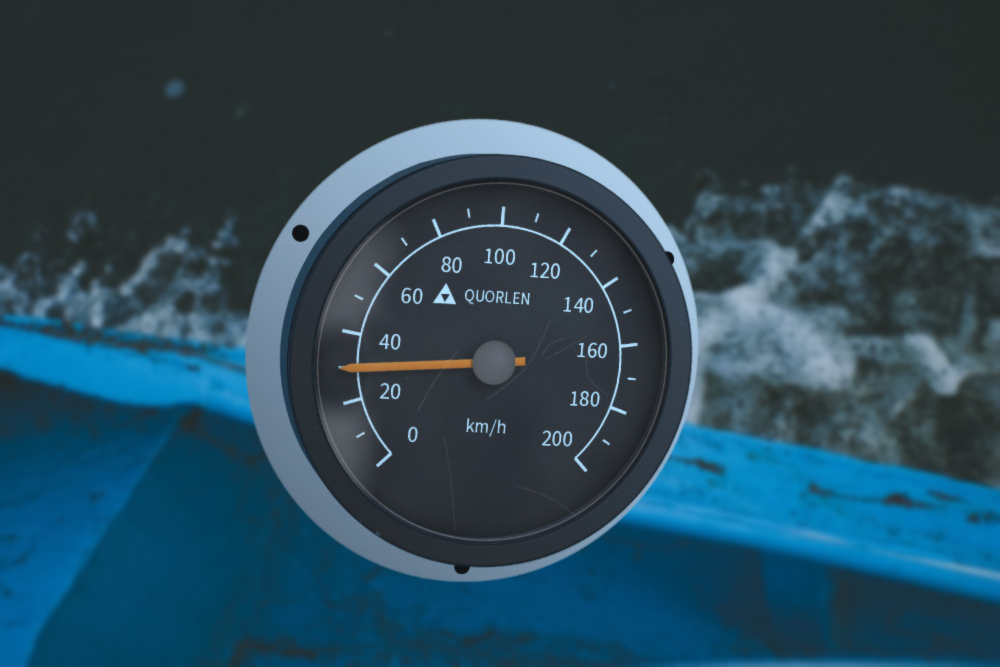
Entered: 30 (km/h)
